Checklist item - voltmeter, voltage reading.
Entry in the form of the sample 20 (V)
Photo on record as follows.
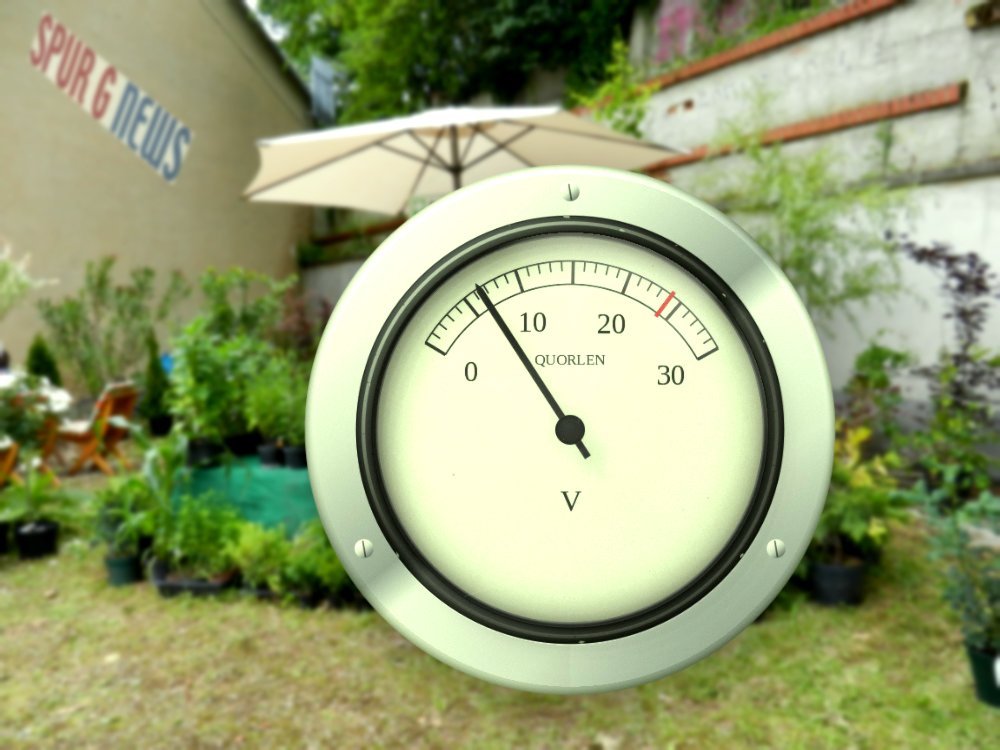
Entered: 6.5 (V)
